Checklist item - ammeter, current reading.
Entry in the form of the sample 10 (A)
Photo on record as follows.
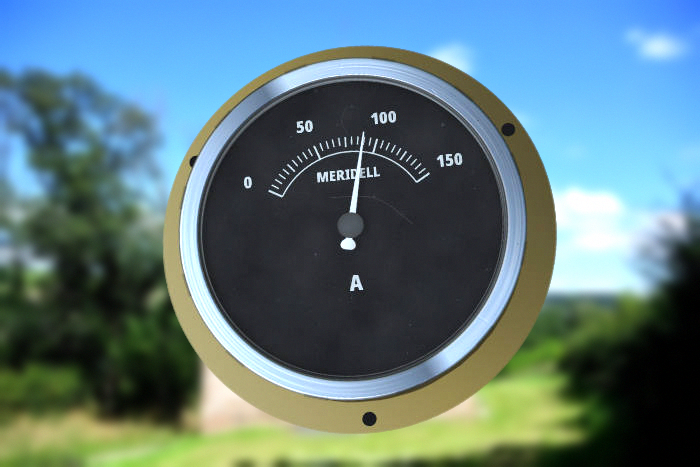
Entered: 90 (A)
